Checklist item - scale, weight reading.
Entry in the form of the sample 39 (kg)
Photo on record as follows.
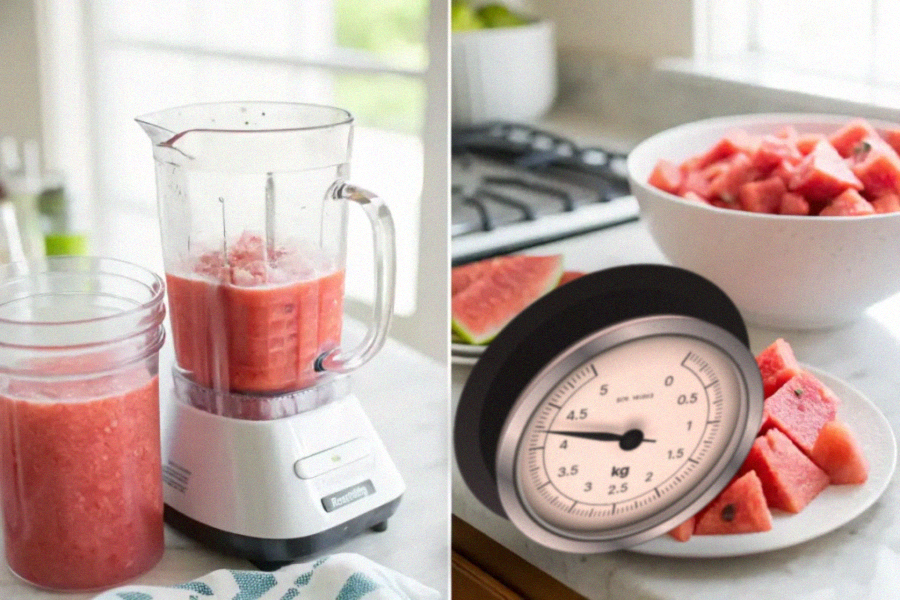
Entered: 4.25 (kg)
